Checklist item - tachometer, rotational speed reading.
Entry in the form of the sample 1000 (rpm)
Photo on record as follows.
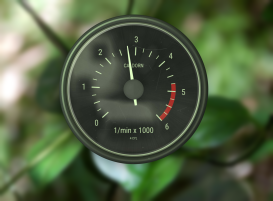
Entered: 2750 (rpm)
